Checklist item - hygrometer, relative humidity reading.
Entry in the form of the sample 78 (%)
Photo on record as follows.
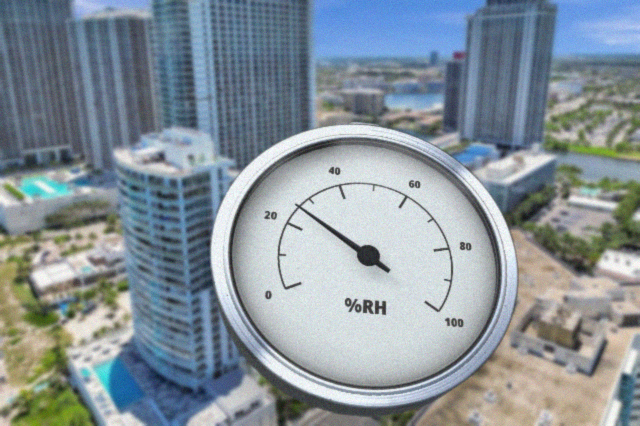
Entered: 25 (%)
